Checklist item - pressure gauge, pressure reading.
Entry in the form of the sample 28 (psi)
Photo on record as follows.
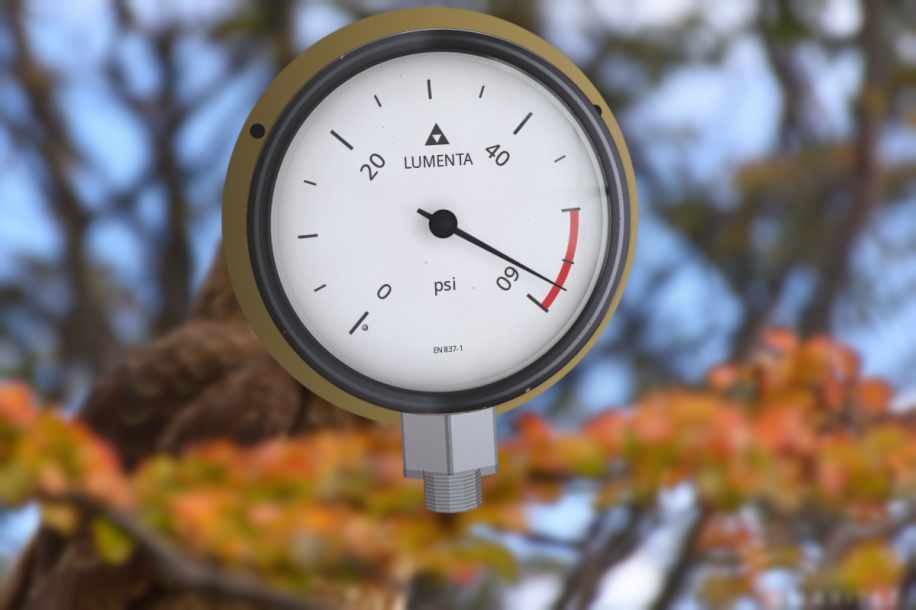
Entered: 57.5 (psi)
